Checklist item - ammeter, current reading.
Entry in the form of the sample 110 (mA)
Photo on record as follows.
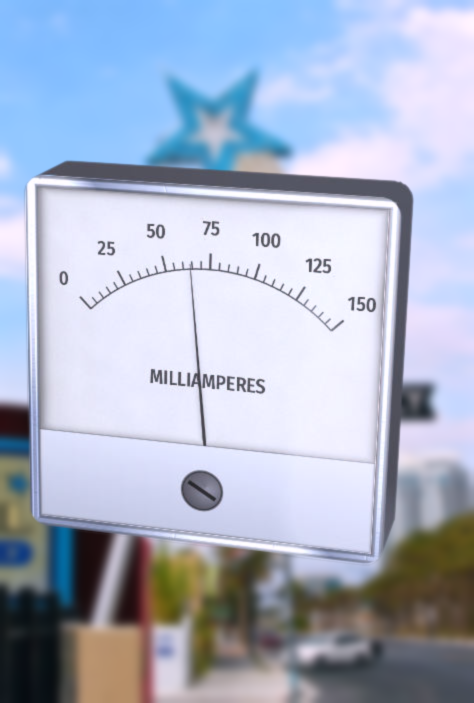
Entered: 65 (mA)
